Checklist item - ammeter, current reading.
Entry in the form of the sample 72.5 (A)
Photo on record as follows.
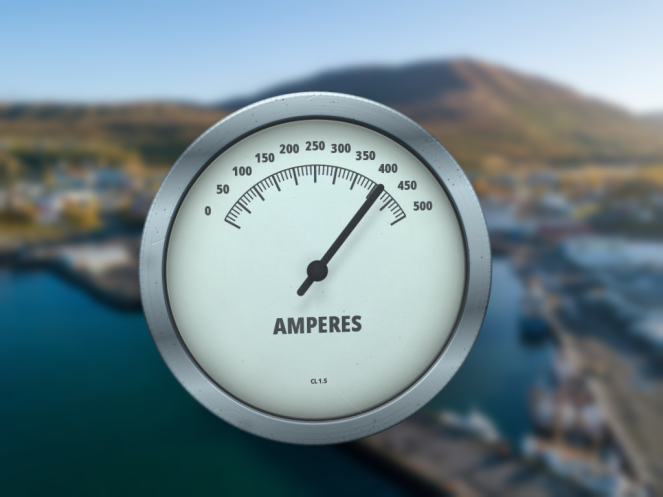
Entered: 410 (A)
